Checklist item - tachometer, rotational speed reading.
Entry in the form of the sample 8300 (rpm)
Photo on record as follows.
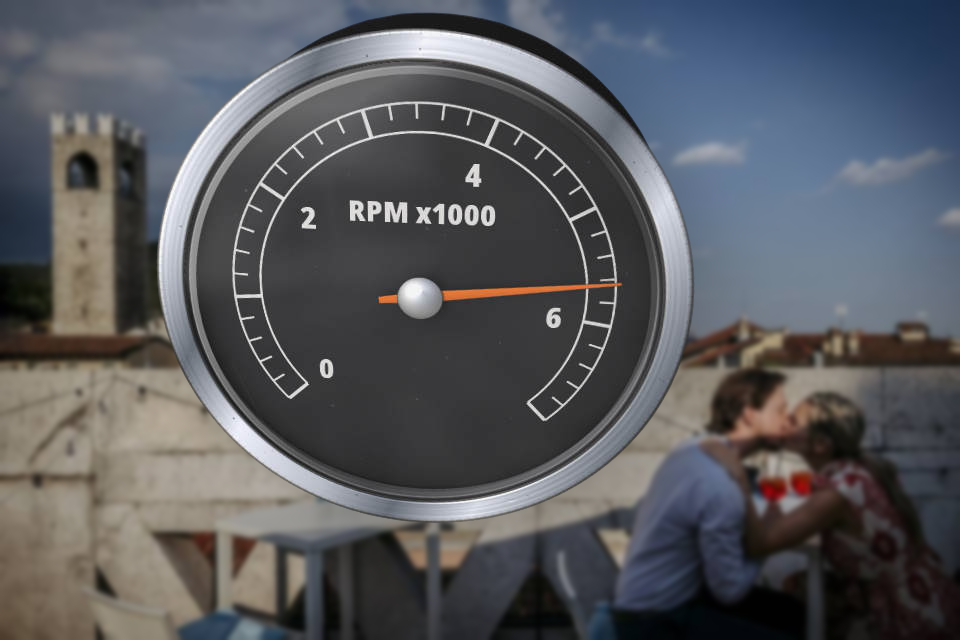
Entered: 5600 (rpm)
